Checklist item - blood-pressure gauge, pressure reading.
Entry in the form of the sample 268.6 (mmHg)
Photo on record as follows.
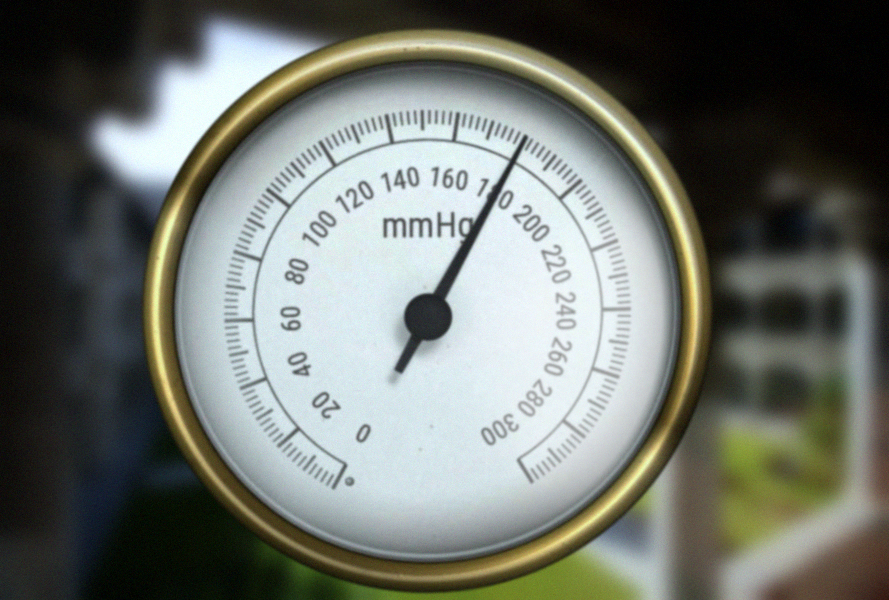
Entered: 180 (mmHg)
